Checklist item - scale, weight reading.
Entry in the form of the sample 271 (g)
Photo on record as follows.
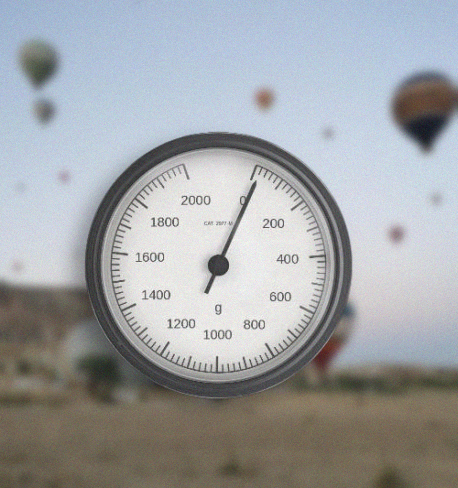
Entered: 20 (g)
